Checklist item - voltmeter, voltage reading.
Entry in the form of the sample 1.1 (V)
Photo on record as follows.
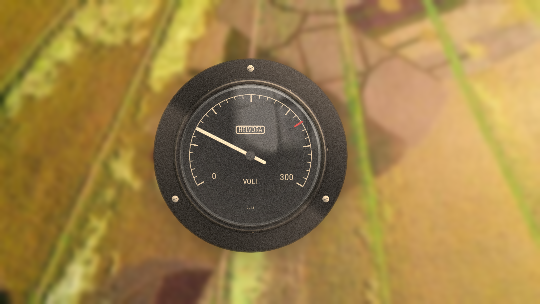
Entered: 70 (V)
